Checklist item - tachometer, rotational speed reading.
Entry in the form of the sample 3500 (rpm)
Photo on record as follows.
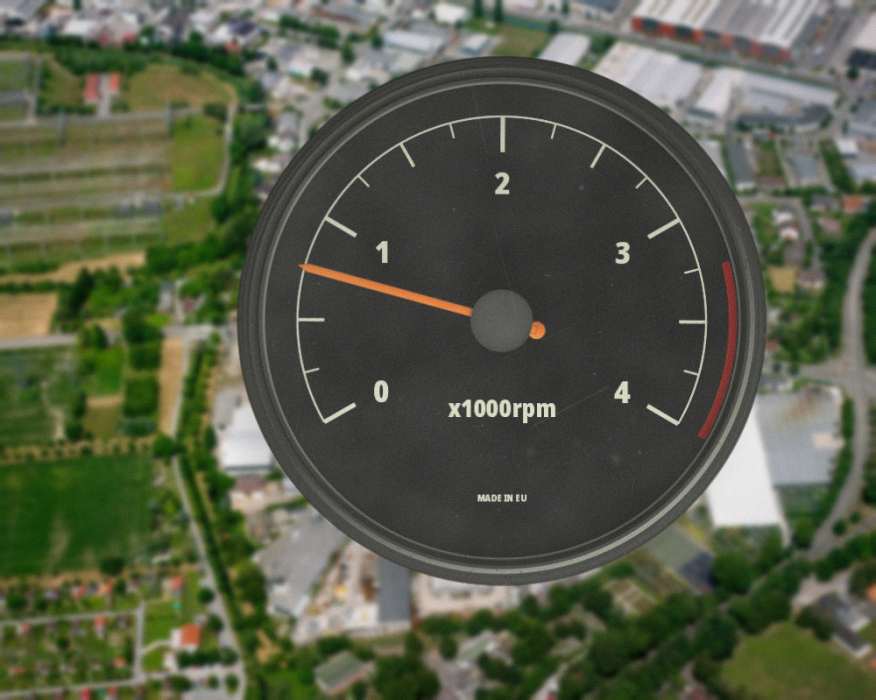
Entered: 750 (rpm)
